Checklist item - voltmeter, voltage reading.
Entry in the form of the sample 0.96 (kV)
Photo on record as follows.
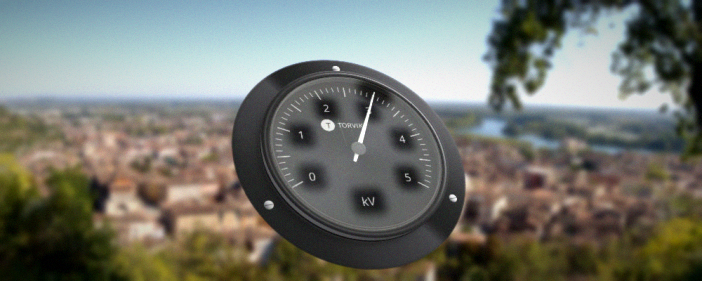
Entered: 3 (kV)
